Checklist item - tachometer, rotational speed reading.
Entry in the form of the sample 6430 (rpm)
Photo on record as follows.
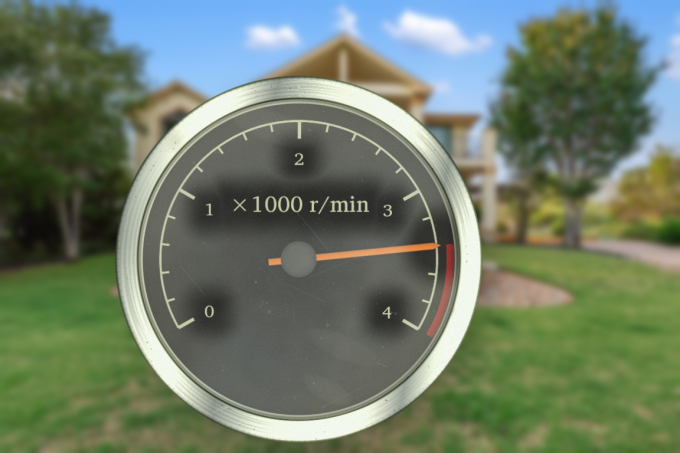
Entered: 3400 (rpm)
